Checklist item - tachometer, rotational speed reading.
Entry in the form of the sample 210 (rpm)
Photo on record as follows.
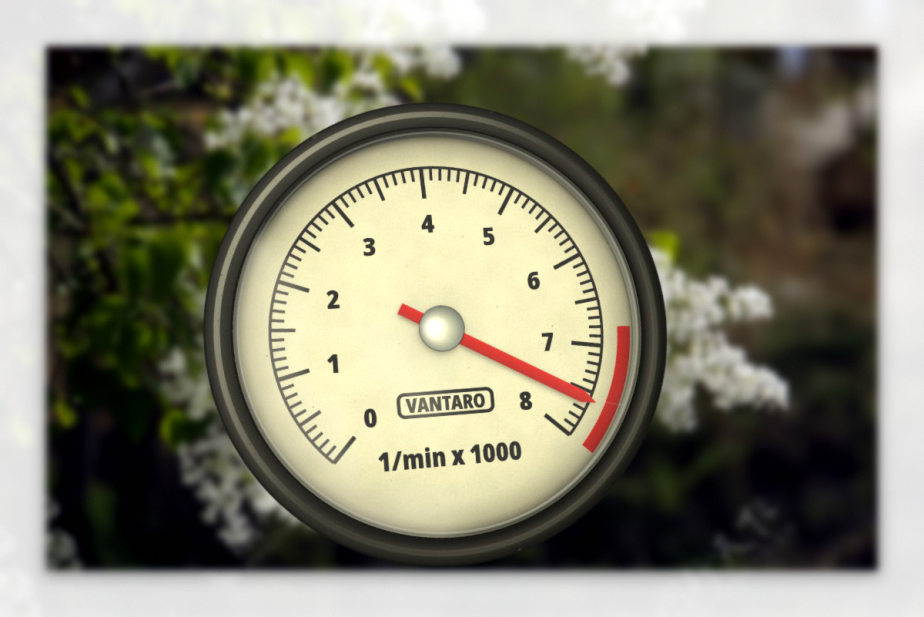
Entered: 7600 (rpm)
